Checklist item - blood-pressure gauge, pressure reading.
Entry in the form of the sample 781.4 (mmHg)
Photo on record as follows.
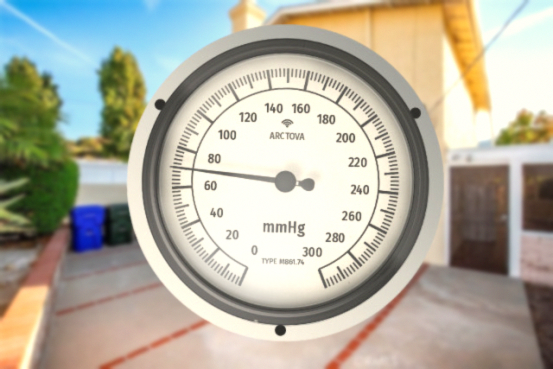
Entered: 70 (mmHg)
